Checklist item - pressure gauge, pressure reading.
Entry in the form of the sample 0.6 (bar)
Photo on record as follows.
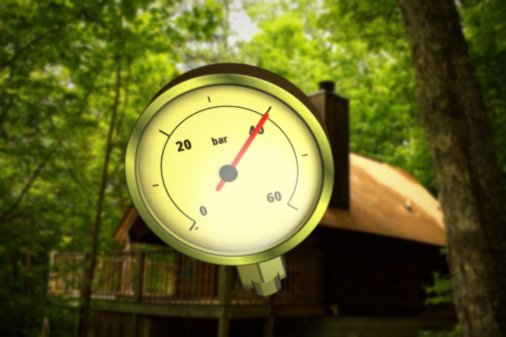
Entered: 40 (bar)
